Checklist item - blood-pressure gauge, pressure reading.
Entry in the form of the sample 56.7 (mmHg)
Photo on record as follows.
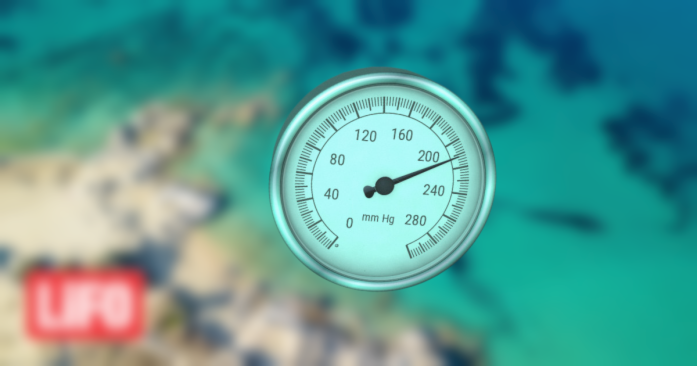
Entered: 210 (mmHg)
